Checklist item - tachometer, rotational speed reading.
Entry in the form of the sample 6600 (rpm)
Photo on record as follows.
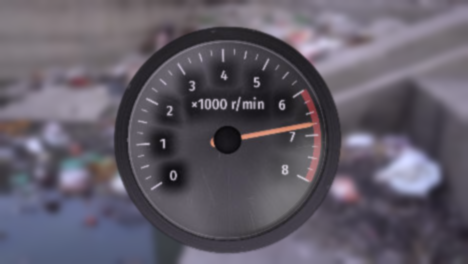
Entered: 6750 (rpm)
